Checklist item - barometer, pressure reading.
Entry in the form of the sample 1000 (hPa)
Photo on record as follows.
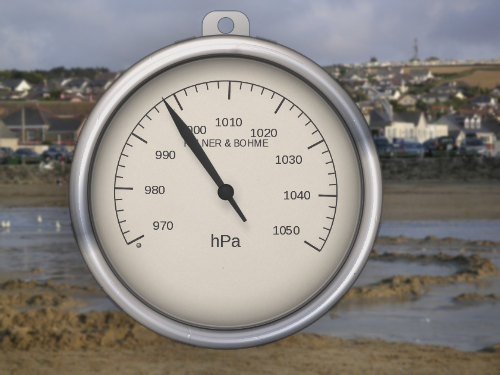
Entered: 998 (hPa)
